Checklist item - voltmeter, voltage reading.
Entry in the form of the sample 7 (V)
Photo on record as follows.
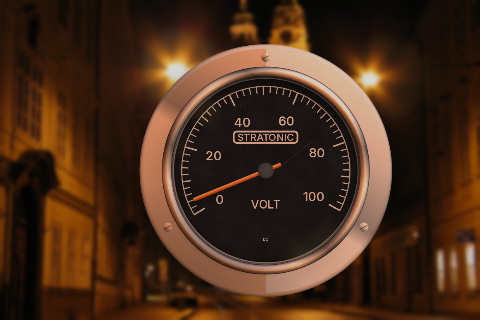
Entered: 4 (V)
